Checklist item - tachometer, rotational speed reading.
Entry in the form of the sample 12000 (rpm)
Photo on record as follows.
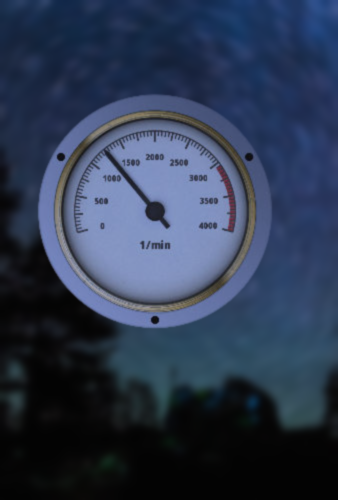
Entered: 1250 (rpm)
